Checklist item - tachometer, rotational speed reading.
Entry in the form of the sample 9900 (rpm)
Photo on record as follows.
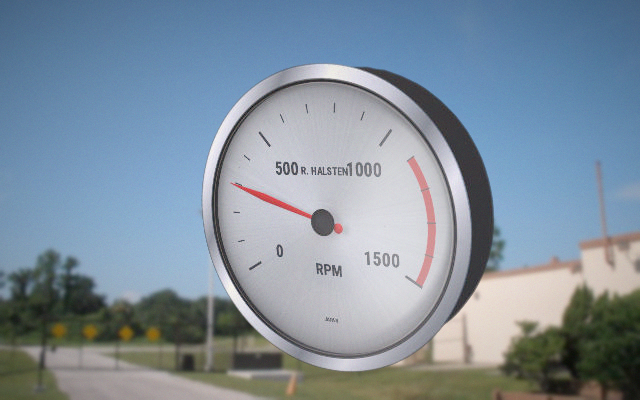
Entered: 300 (rpm)
